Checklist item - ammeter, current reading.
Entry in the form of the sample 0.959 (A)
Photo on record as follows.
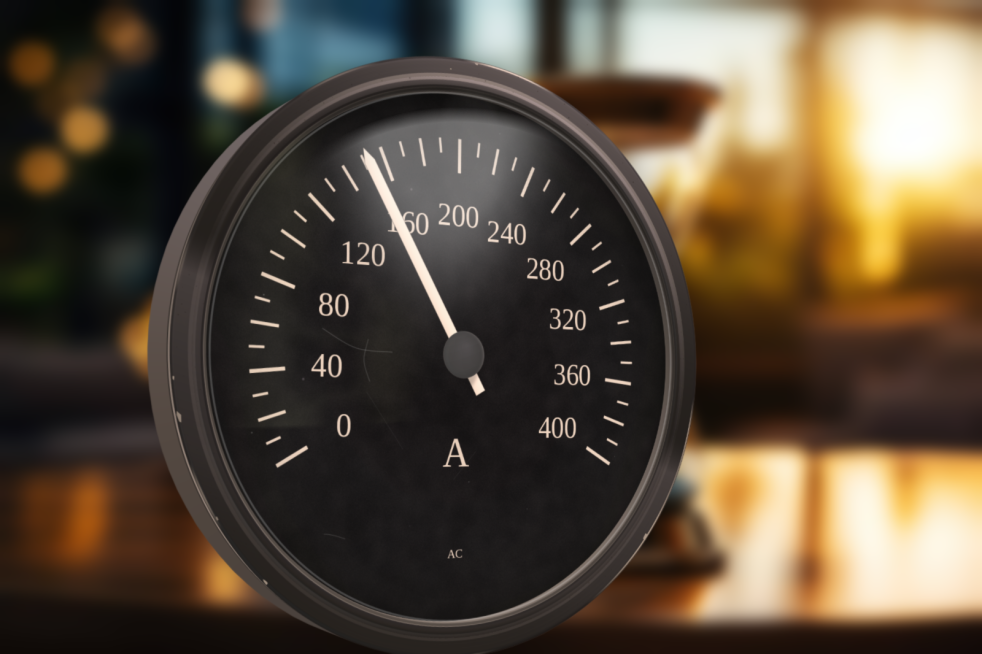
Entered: 150 (A)
